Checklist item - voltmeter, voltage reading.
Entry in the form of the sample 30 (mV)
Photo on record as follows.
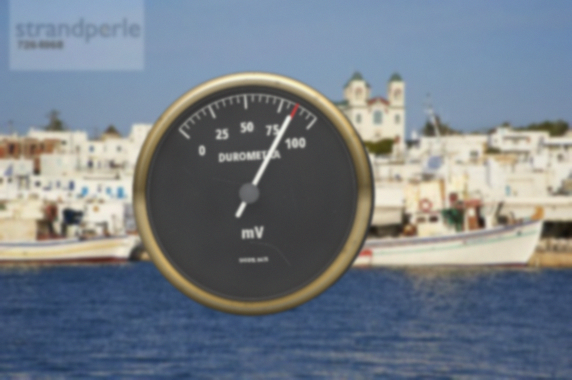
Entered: 85 (mV)
